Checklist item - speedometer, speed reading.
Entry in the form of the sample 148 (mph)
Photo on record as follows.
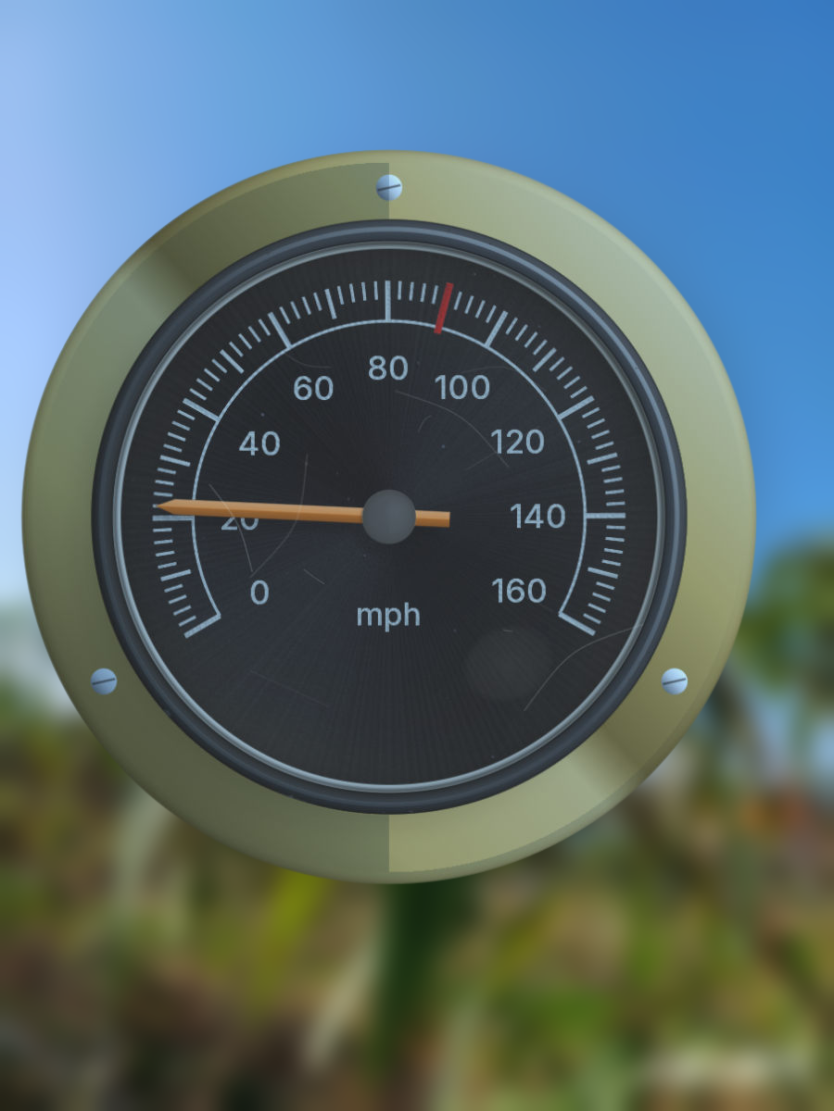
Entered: 22 (mph)
